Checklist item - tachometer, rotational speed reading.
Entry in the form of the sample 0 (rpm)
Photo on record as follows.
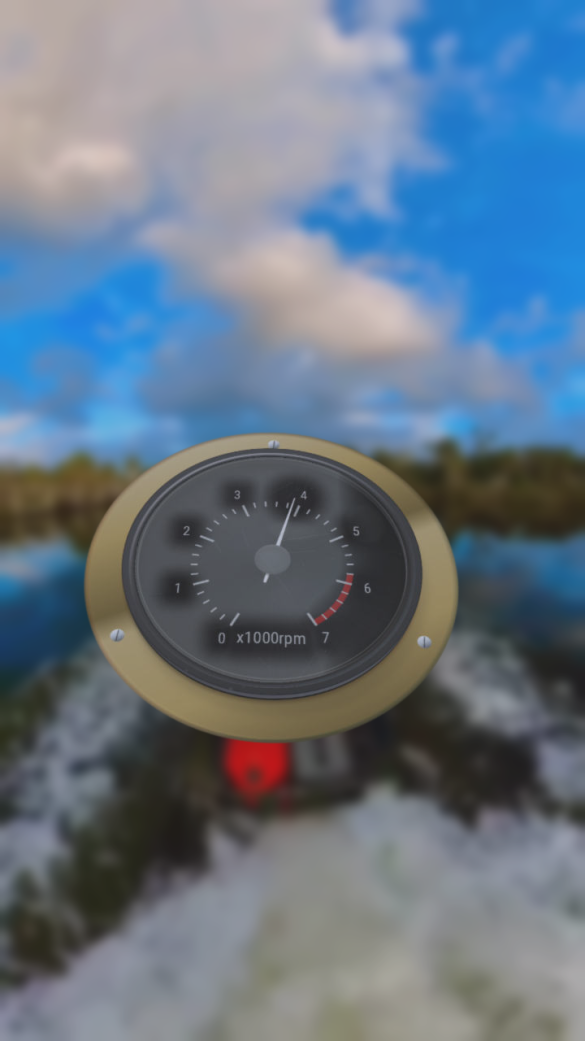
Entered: 3900 (rpm)
